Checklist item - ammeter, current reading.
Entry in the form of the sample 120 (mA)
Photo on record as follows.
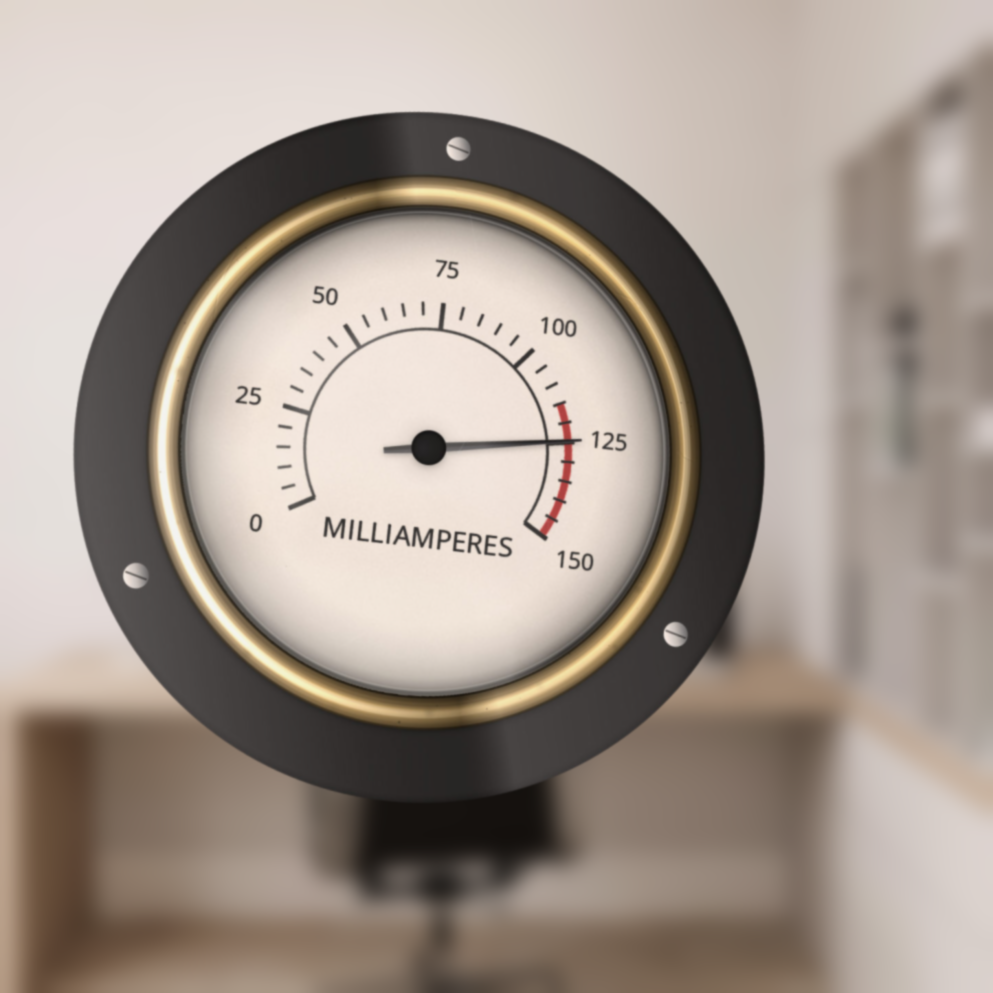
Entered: 125 (mA)
